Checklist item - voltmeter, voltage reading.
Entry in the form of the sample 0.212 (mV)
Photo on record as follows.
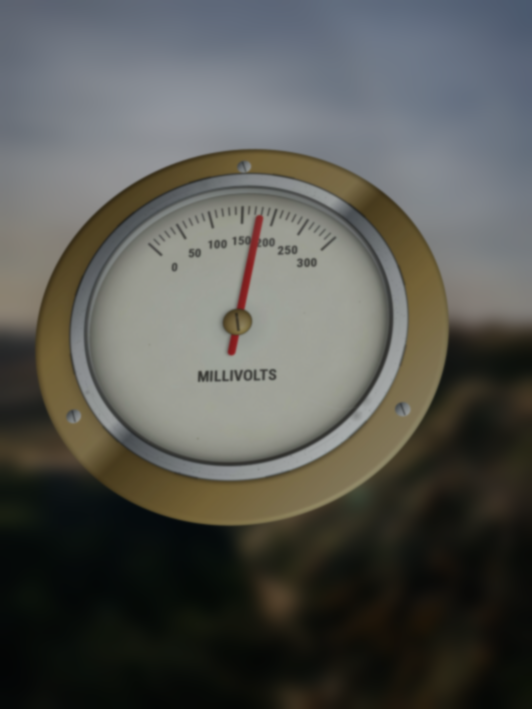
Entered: 180 (mV)
